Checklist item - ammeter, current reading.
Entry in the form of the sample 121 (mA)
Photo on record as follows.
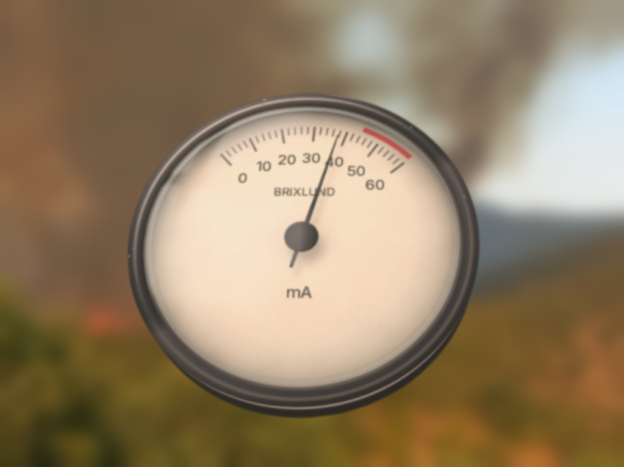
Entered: 38 (mA)
